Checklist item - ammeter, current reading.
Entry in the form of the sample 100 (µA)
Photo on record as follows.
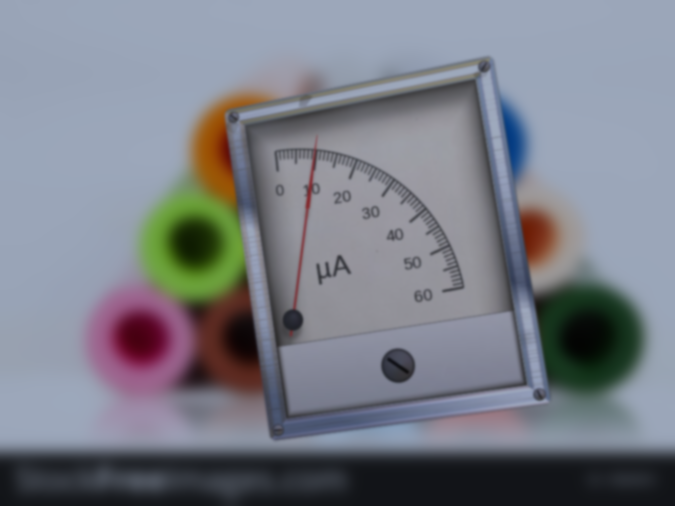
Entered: 10 (µA)
